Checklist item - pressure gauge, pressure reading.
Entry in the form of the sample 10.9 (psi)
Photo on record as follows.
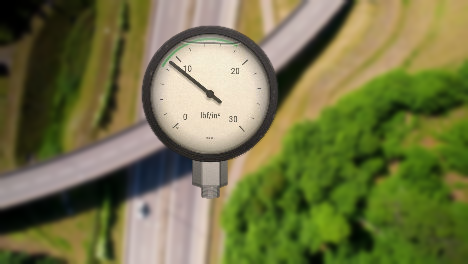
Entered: 9 (psi)
